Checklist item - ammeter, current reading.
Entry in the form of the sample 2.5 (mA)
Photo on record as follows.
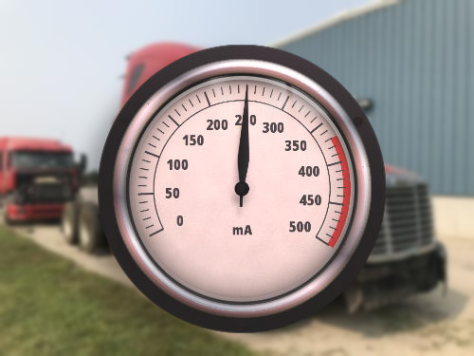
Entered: 250 (mA)
